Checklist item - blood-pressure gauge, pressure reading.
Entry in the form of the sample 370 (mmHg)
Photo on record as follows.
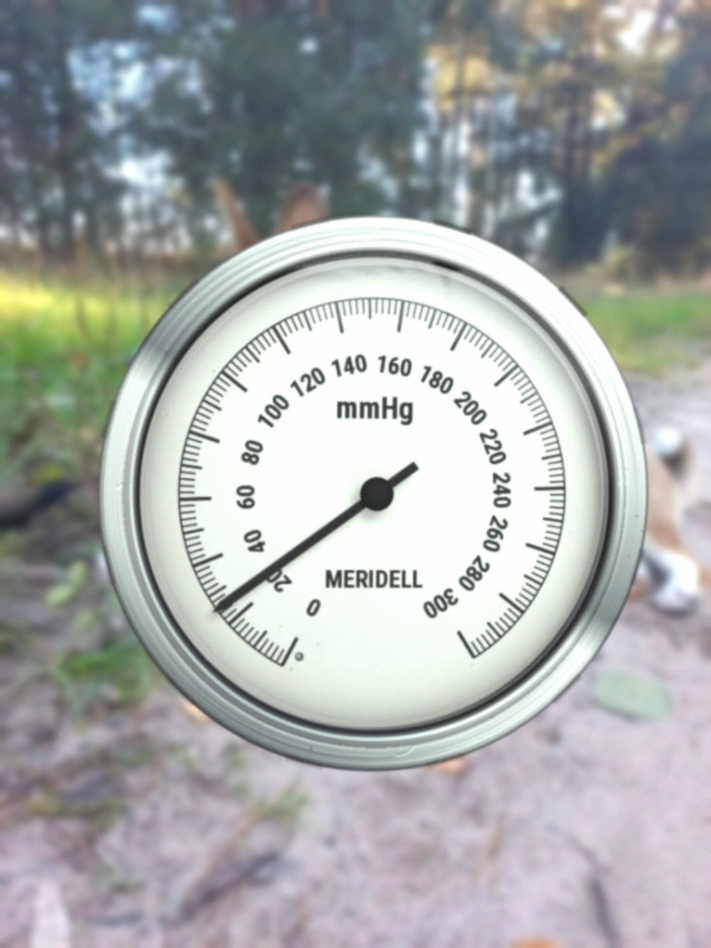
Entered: 26 (mmHg)
